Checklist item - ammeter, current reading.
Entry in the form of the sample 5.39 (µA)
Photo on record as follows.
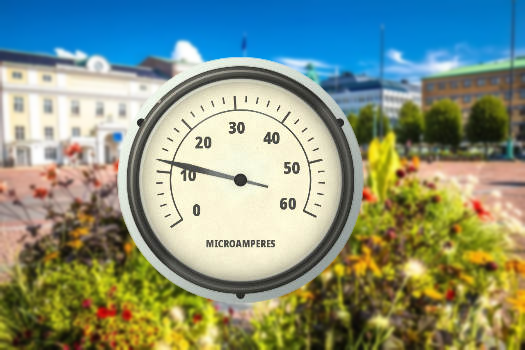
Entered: 12 (µA)
